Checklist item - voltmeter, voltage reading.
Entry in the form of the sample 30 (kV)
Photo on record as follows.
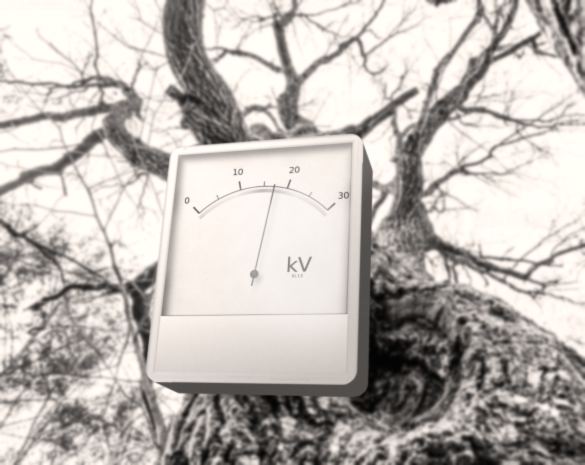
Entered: 17.5 (kV)
